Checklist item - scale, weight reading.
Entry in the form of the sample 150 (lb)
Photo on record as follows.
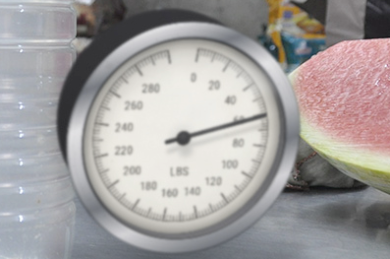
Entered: 60 (lb)
